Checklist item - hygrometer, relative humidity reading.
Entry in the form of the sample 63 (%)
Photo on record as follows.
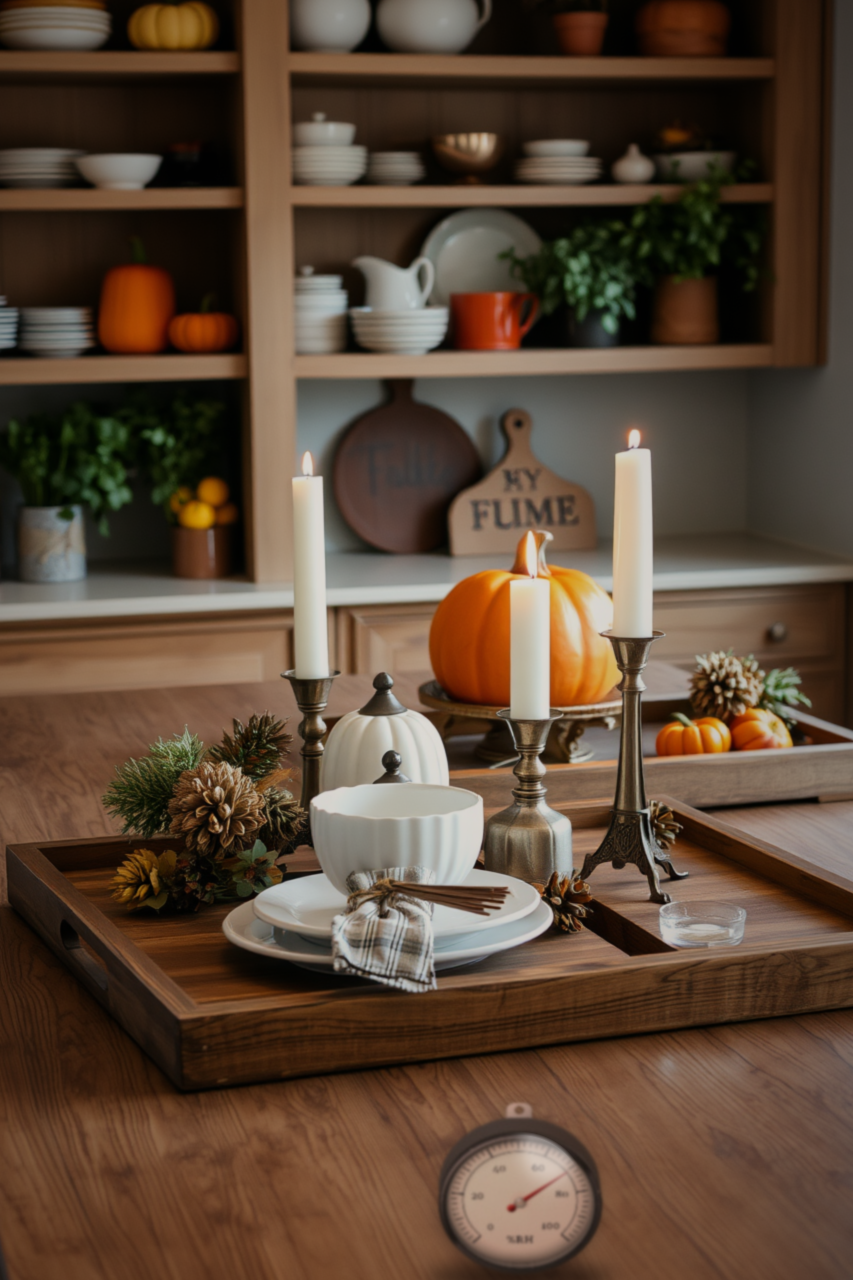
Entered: 70 (%)
